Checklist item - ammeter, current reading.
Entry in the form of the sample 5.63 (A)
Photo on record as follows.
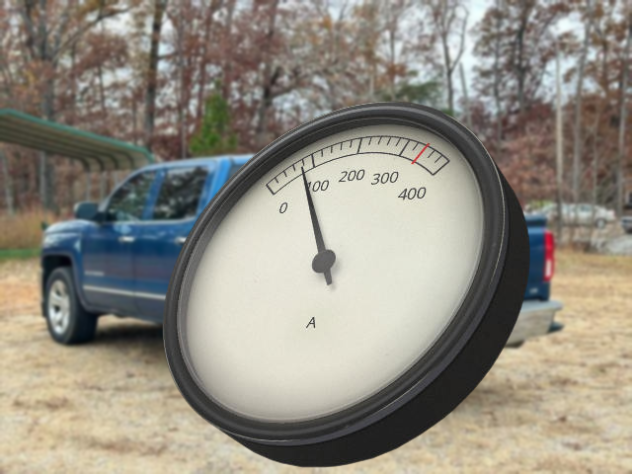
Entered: 80 (A)
